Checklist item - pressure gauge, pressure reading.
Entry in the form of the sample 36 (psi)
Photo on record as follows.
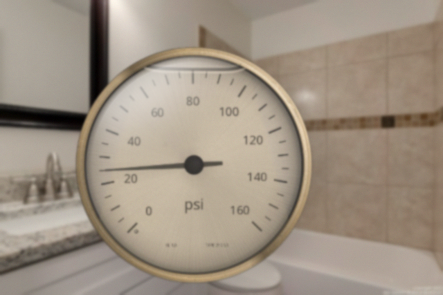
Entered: 25 (psi)
